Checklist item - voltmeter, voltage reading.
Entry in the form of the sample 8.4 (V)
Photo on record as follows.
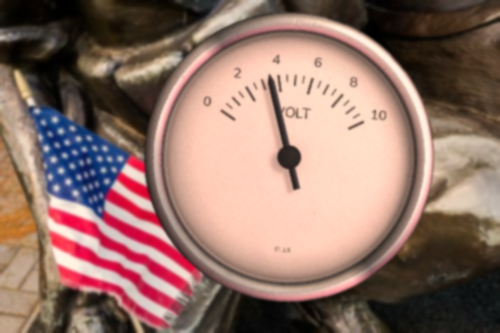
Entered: 3.5 (V)
